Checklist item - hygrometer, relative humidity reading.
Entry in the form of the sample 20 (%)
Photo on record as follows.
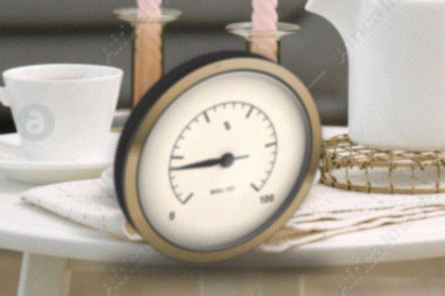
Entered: 16 (%)
